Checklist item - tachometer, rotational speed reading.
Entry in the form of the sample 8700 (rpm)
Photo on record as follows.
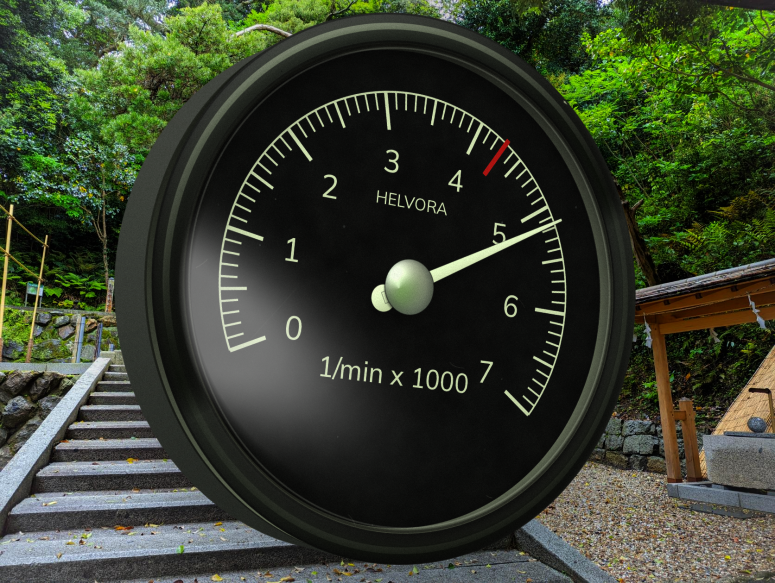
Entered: 5150 (rpm)
